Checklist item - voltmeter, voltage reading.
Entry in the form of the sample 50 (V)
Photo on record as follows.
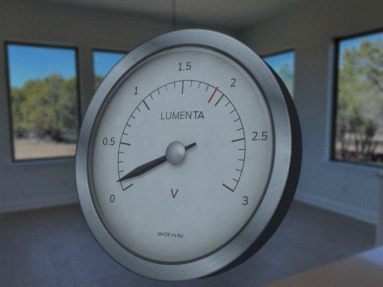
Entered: 0.1 (V)
